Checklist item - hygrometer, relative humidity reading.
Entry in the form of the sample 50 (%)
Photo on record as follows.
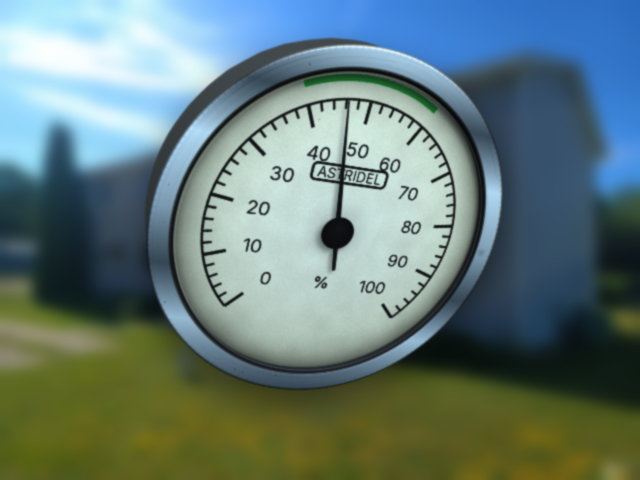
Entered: 46 (%)
